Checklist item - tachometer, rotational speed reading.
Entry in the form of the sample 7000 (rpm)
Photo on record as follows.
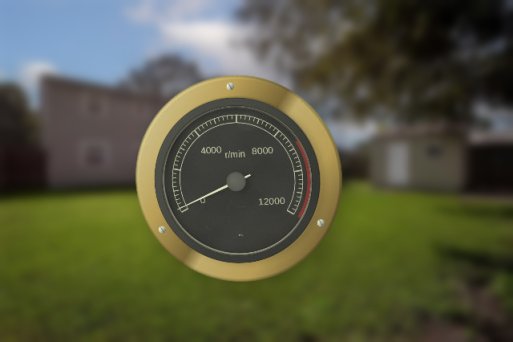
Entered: 200 (rpm)
